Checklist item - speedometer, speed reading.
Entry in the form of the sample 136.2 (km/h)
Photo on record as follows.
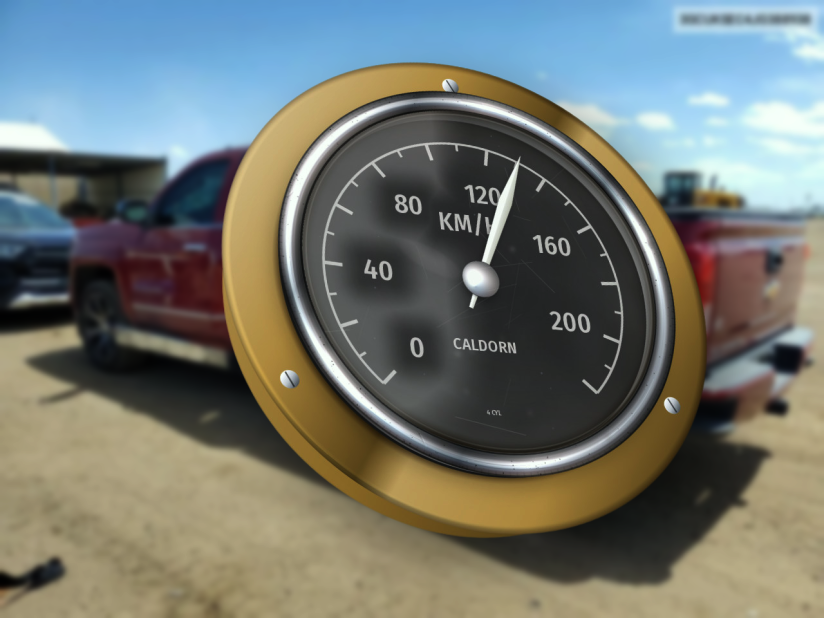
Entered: 130 (km/h)
